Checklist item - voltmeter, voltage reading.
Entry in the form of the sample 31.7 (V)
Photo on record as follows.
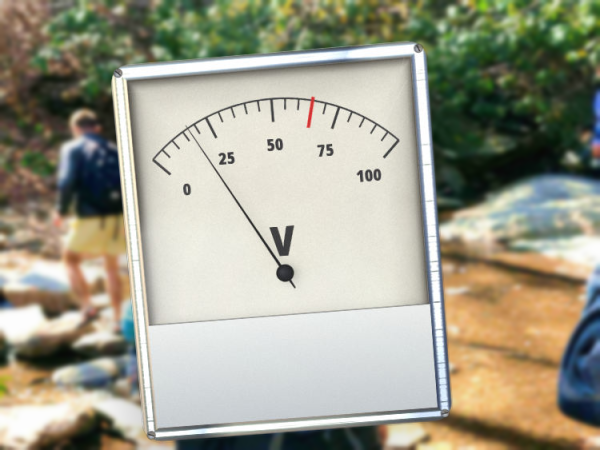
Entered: 17.5 (V)
